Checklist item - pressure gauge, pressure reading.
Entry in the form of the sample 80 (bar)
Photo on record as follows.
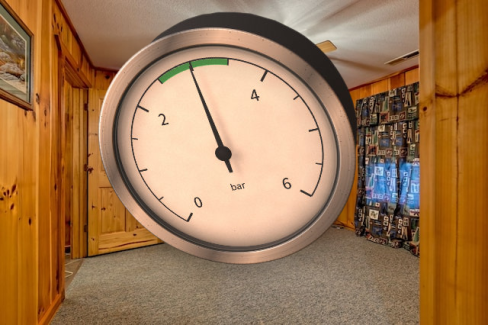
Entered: 3 (bar)
